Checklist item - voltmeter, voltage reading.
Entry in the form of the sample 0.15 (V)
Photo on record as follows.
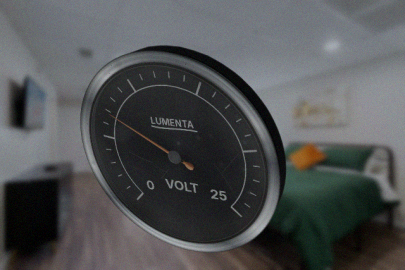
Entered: 7 (V)
